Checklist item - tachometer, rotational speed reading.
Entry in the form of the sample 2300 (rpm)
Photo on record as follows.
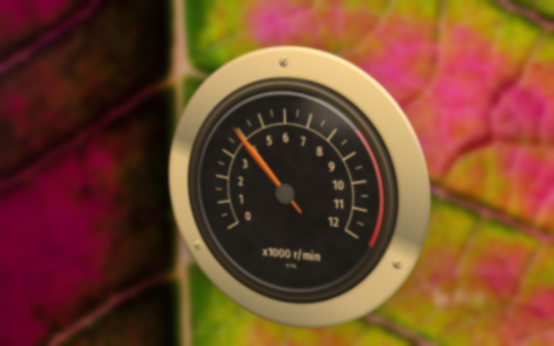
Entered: 4000 (rpm)
